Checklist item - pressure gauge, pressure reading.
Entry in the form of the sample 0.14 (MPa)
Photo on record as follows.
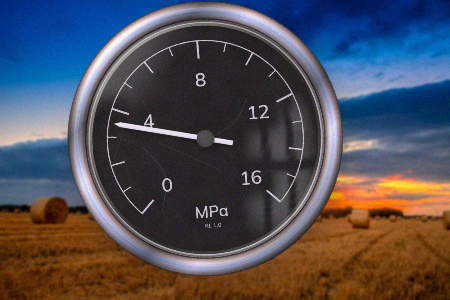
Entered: 3.5 (MPa)
